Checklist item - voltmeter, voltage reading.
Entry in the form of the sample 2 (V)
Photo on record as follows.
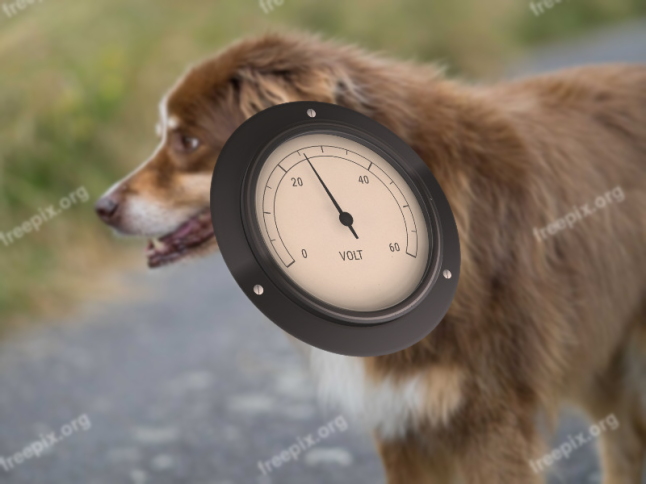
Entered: 25 (V)
